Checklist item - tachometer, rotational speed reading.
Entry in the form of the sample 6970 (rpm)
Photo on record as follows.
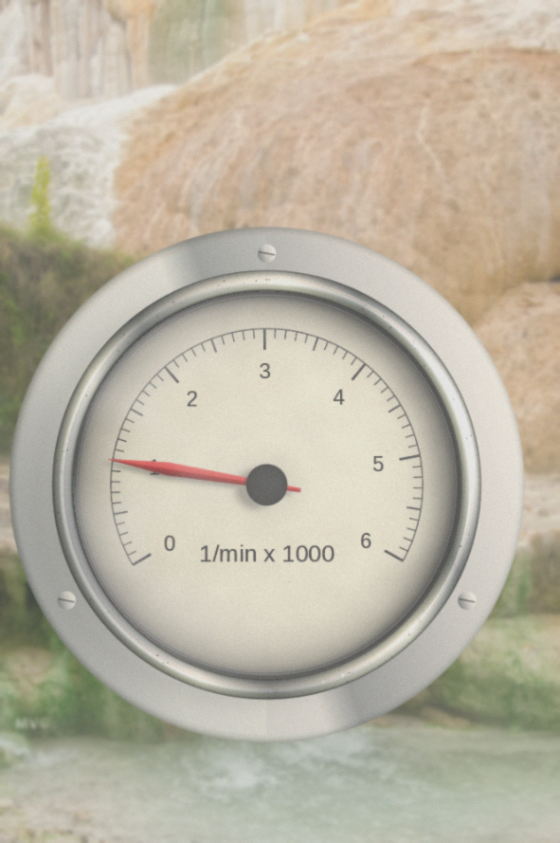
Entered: 1000 (rpm)
